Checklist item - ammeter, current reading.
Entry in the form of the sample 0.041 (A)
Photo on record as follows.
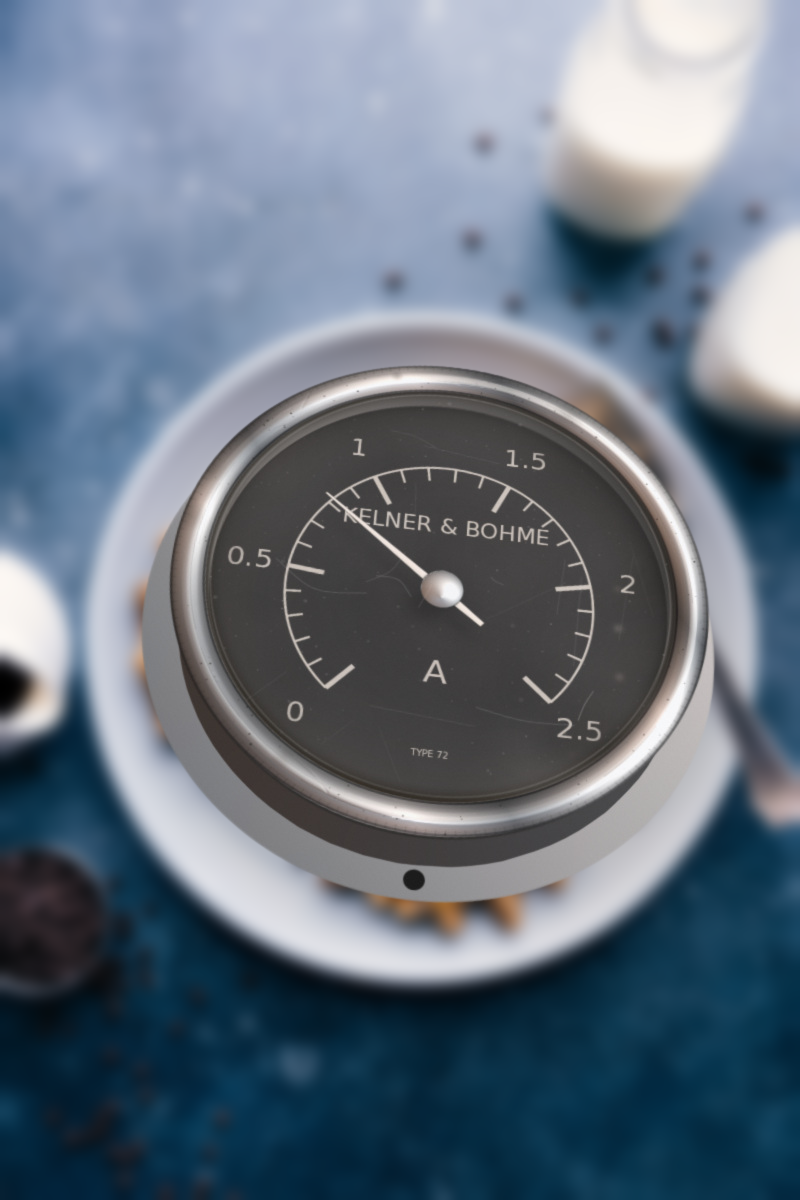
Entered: 0.8 (A)
